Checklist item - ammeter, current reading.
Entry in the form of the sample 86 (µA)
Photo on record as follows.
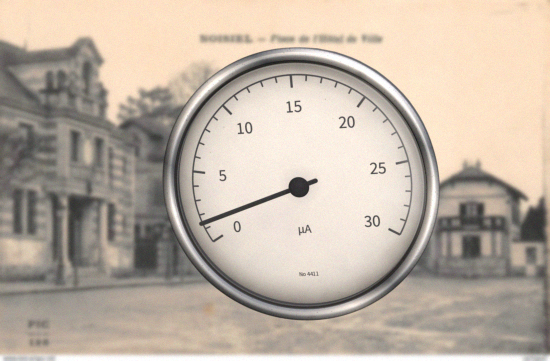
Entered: 1.5 (µA)
